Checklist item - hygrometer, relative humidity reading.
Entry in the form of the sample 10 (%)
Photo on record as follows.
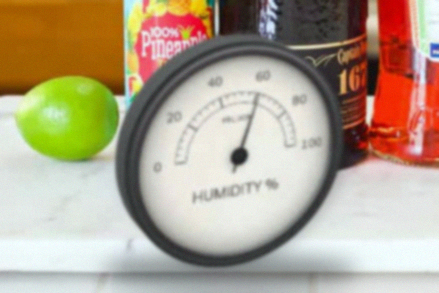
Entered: 60 (%)
